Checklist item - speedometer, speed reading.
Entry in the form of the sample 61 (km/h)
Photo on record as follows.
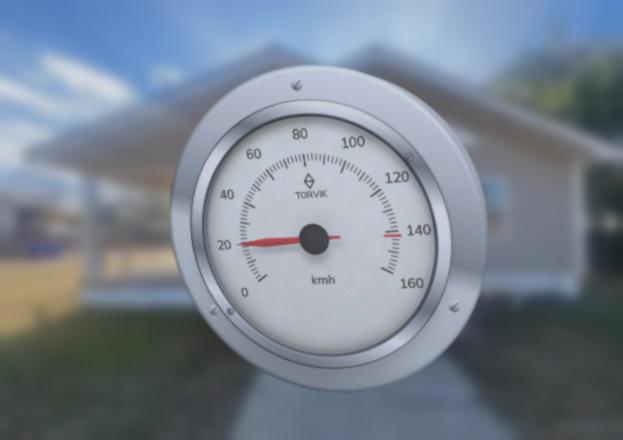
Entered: 20 (km/h)
